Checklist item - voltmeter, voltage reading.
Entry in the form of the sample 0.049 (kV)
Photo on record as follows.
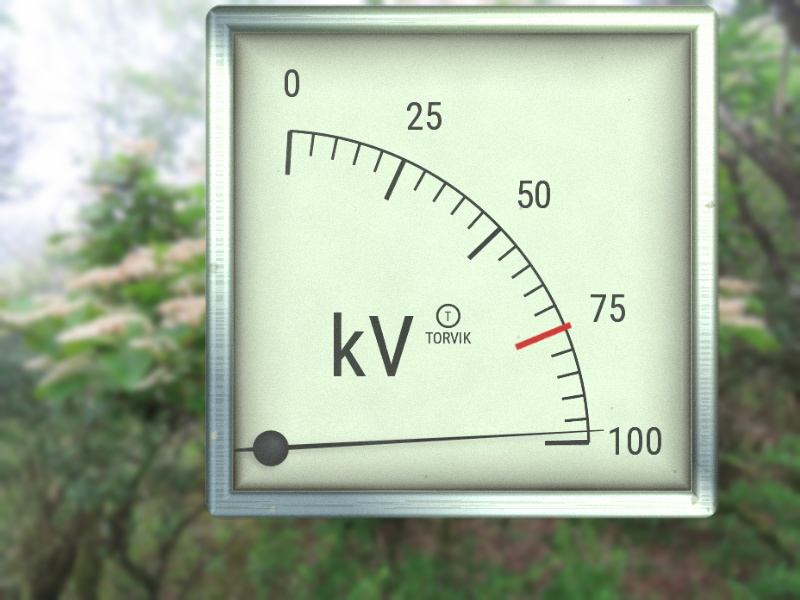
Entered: 97.5 (kV)
